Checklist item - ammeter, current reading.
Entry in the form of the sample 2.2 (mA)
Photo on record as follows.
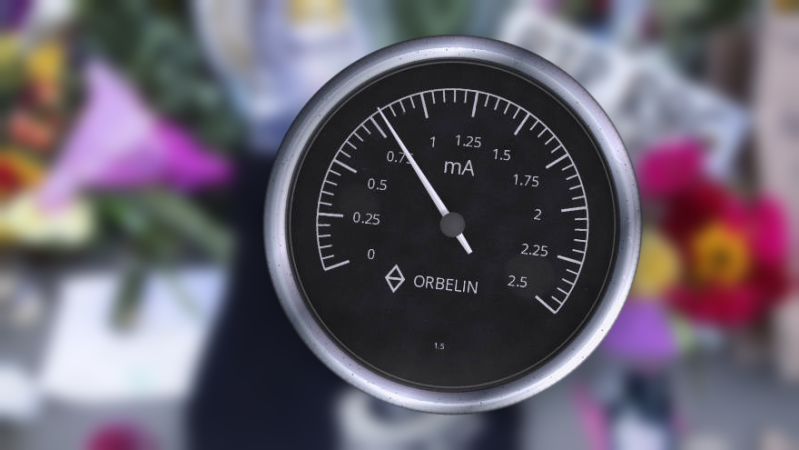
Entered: 0.8 (mA)
